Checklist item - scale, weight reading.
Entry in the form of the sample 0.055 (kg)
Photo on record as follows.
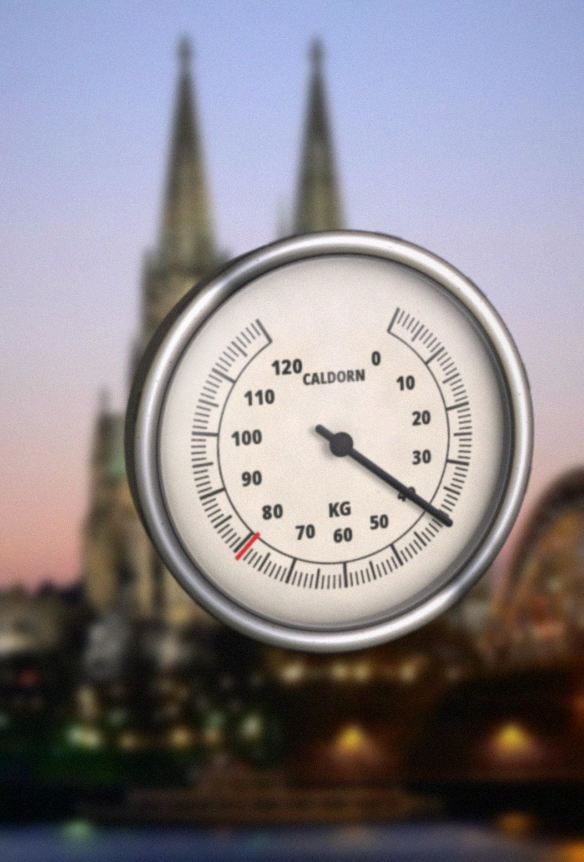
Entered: 40 (kg)
